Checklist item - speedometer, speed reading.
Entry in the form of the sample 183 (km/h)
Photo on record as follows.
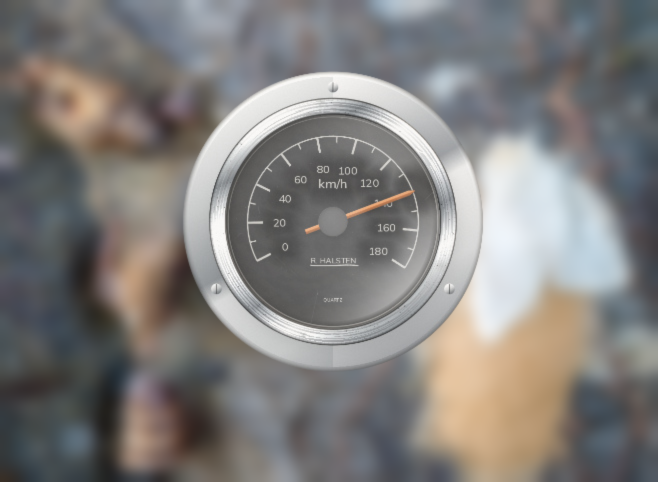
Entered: 140 (km/h)
